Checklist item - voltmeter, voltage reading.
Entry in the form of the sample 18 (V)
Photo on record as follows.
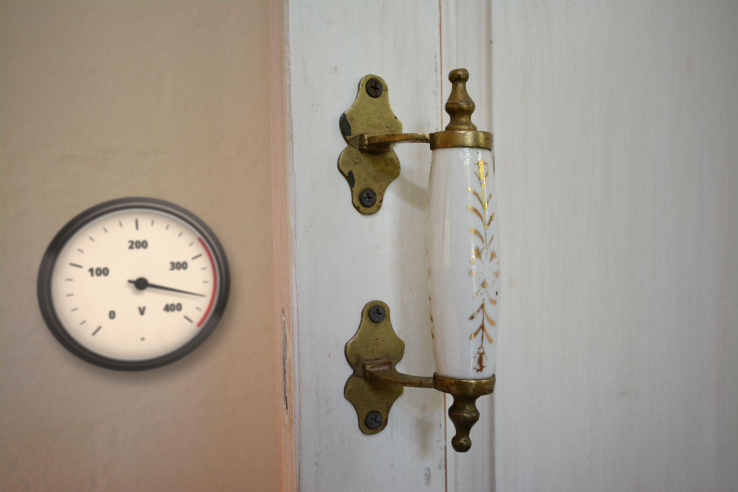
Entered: 360 (V)
